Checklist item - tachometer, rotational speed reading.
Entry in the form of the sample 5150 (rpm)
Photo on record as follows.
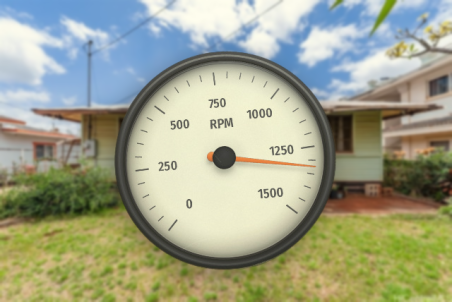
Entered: 1325 (rpm)
